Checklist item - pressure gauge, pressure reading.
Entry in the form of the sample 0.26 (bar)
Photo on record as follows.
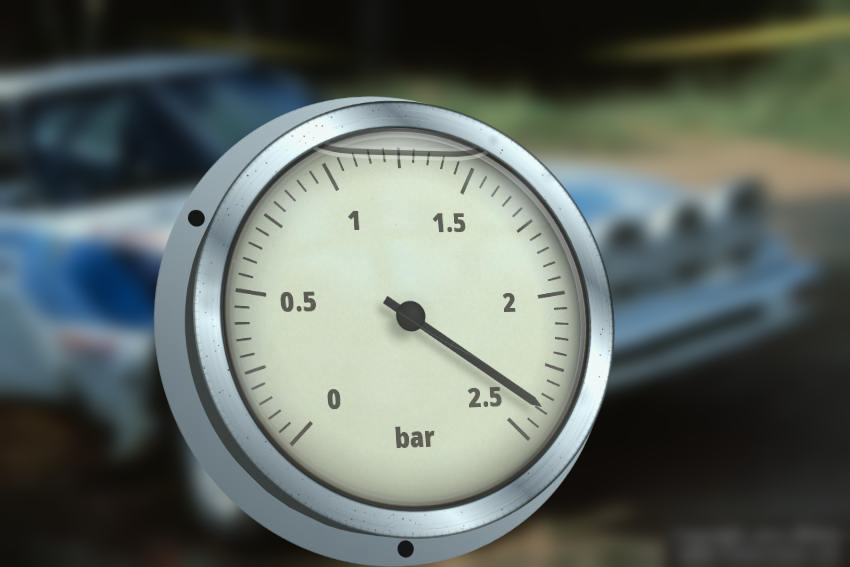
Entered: 2.4 (bar)
